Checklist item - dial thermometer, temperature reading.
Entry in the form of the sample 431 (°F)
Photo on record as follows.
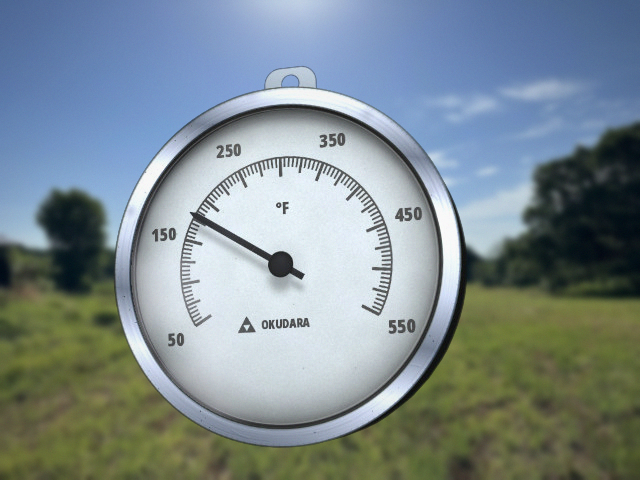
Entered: 180 (°F)
